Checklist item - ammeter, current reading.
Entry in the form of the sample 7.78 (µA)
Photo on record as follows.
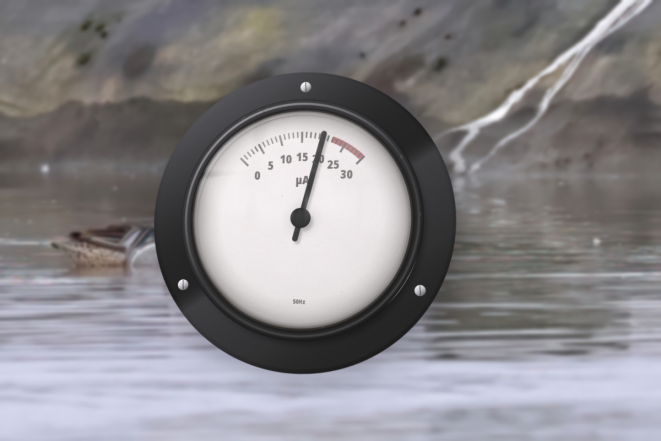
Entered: 20 (µA)
